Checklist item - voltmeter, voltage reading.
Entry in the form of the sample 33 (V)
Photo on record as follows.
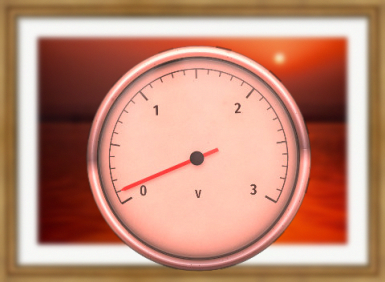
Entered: 0.1 (V)
